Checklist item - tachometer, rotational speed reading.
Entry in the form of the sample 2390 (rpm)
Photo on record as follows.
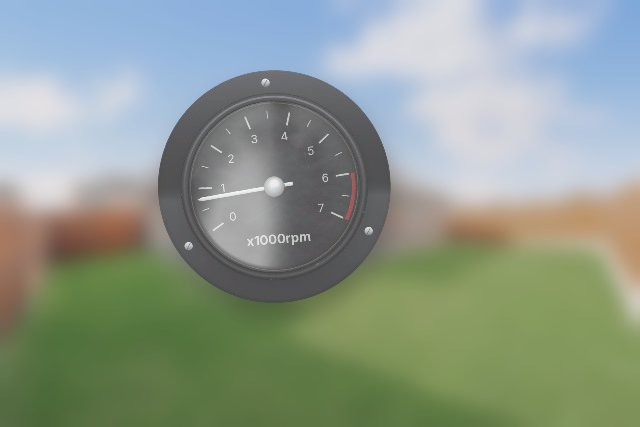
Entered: 750 (rpm)
